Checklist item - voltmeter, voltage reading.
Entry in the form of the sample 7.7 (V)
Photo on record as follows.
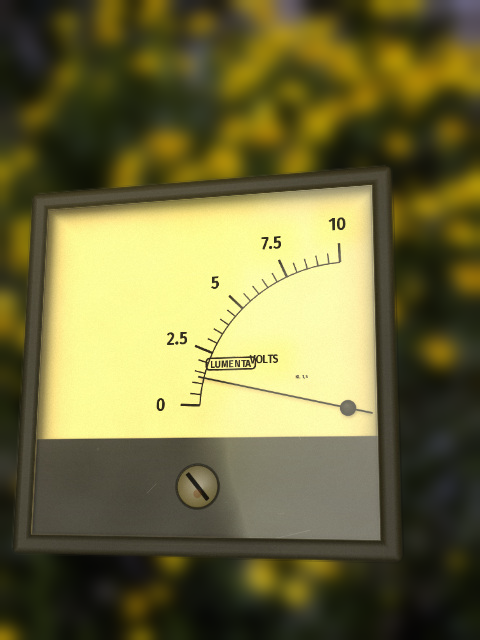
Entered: 1.25 (V)
